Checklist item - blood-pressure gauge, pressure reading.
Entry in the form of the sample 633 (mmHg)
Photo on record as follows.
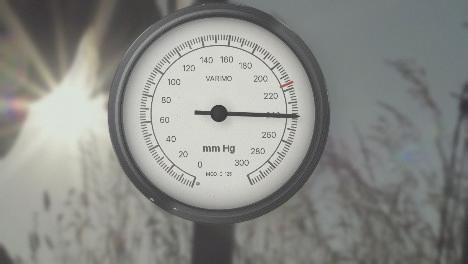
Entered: 240 (mmHg)
